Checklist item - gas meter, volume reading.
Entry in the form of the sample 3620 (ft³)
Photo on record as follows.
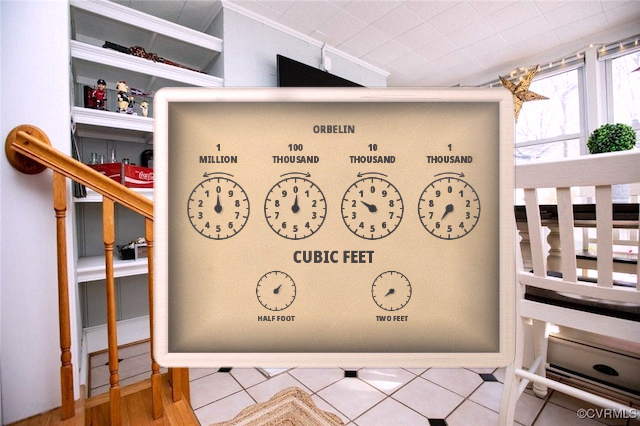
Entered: 1600 (ft³)
